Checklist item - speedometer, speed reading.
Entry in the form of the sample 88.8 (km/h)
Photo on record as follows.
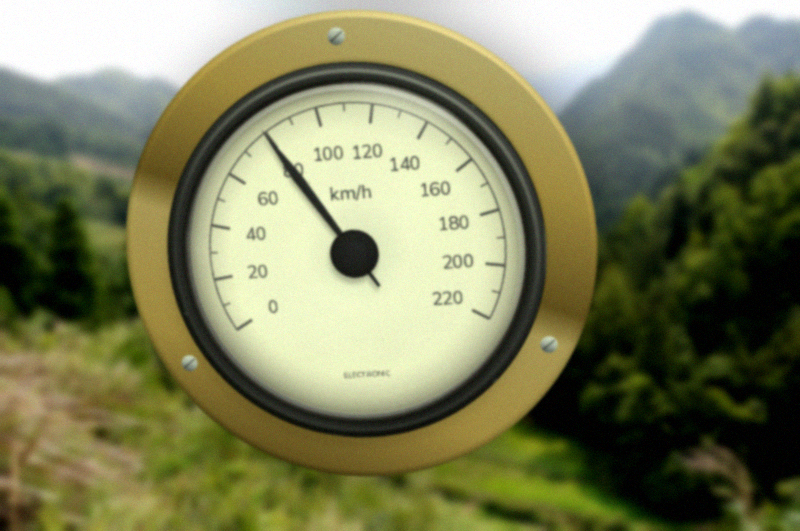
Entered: 80 (km/h)
